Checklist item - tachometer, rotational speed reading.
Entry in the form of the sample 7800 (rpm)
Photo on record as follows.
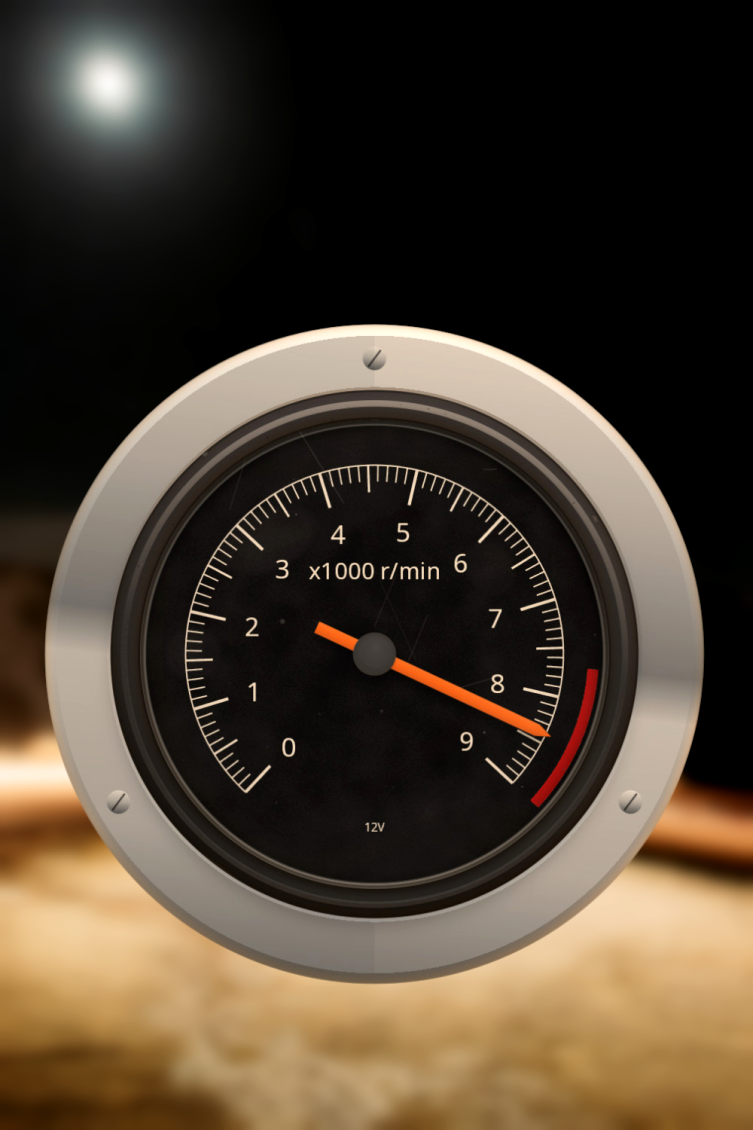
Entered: 8400 (rpm)
